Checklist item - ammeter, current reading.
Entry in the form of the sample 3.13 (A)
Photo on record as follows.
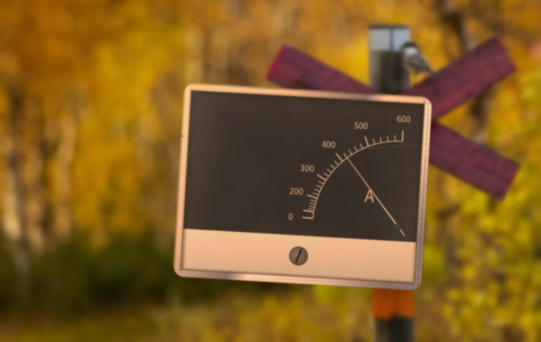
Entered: 420 (A)
